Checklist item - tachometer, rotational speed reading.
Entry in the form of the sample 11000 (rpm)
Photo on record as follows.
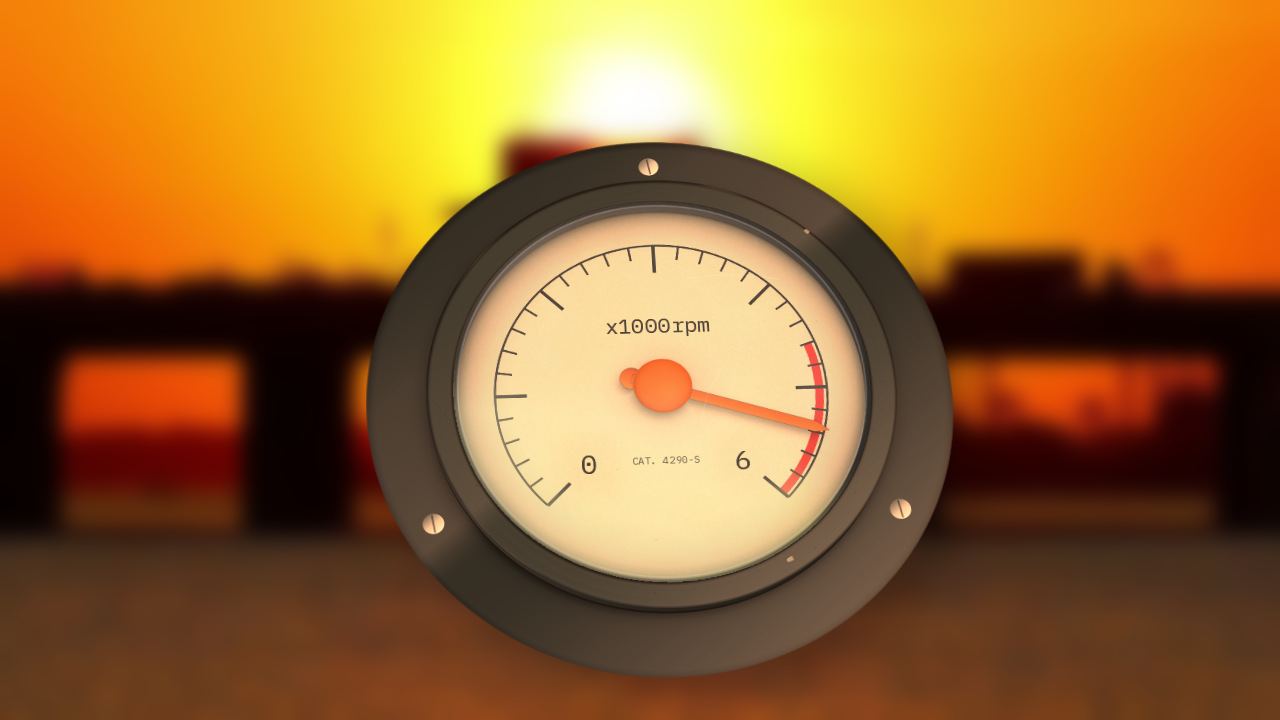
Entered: 5400 (rpm)
